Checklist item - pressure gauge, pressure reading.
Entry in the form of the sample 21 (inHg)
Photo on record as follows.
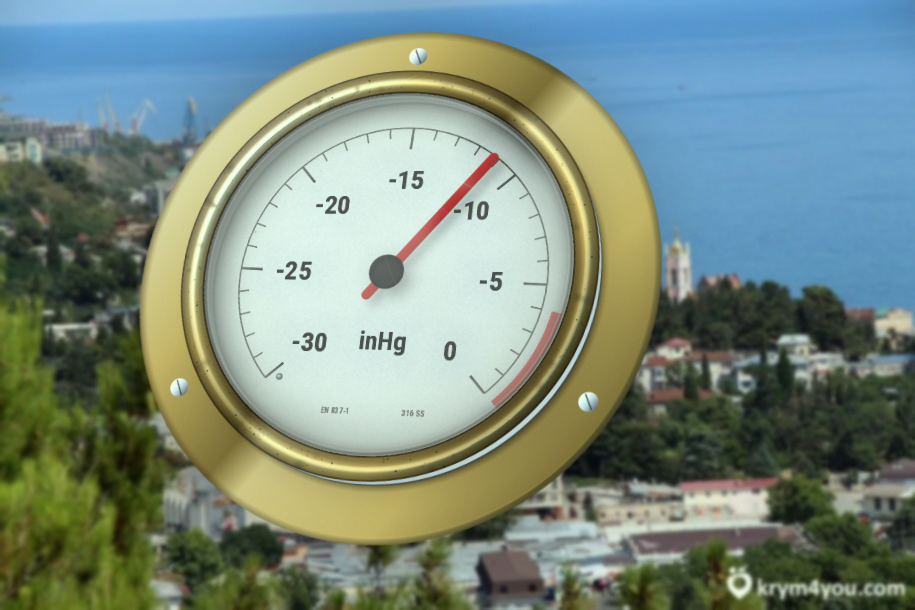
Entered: -11 (inHg)
